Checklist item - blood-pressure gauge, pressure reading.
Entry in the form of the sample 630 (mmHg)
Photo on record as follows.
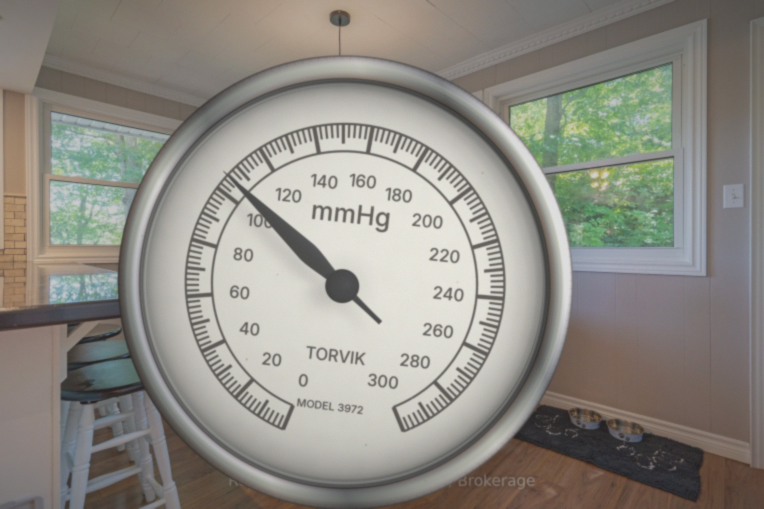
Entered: 106 (mmHg)
